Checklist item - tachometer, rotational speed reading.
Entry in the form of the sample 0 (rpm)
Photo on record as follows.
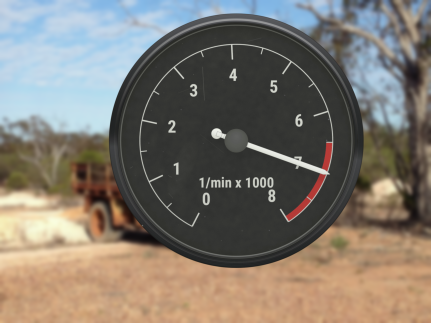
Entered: 7000 (rpm)
